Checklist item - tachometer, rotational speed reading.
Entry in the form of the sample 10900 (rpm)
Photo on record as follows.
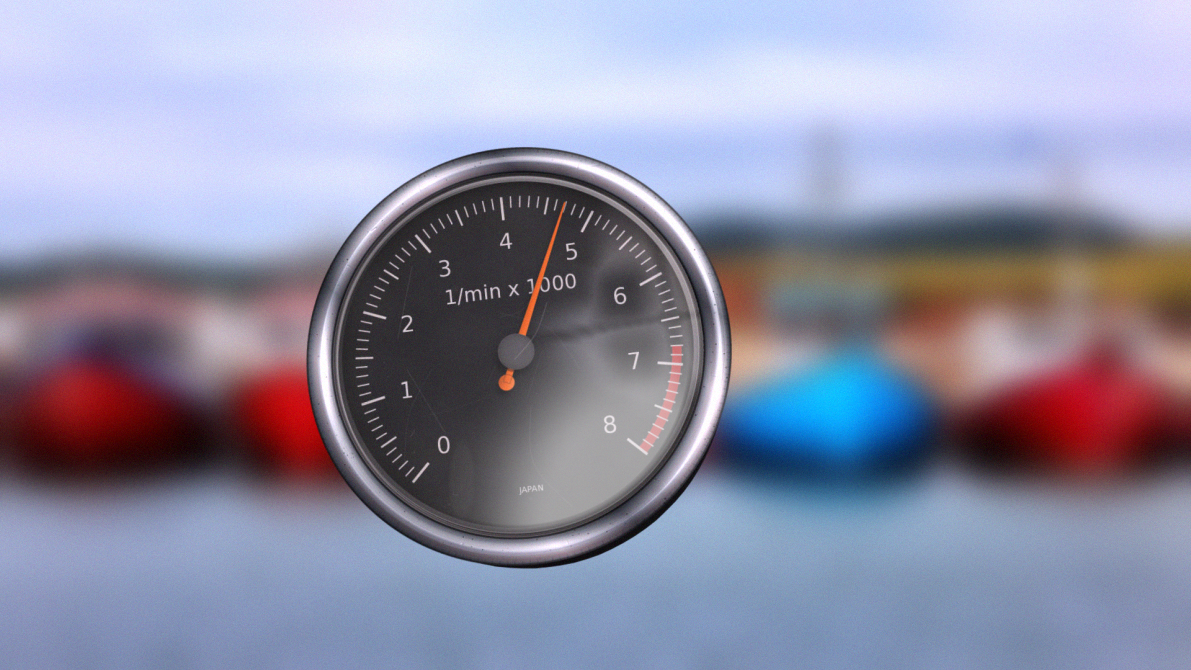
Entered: 4700 (rpm)
